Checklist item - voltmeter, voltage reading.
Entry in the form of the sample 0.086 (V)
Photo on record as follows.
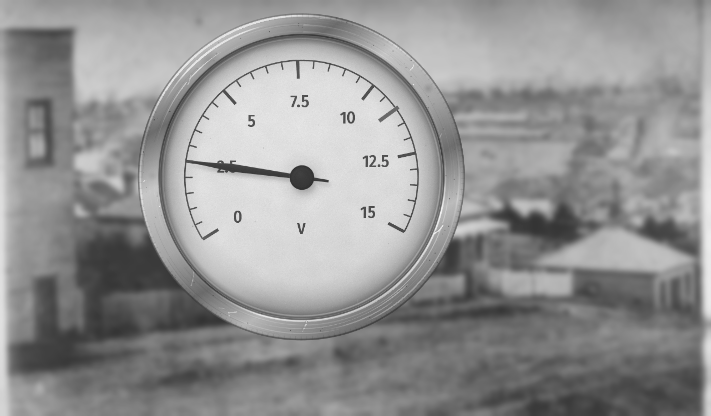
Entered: 2.5 (V)
